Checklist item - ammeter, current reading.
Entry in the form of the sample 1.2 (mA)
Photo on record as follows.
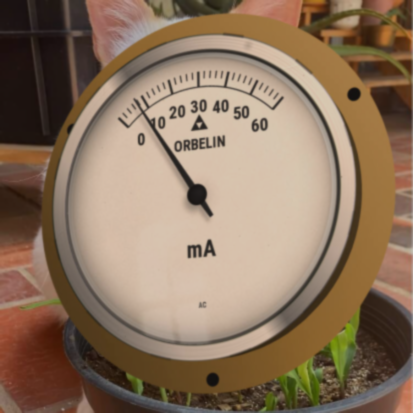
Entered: 8 (mA)
